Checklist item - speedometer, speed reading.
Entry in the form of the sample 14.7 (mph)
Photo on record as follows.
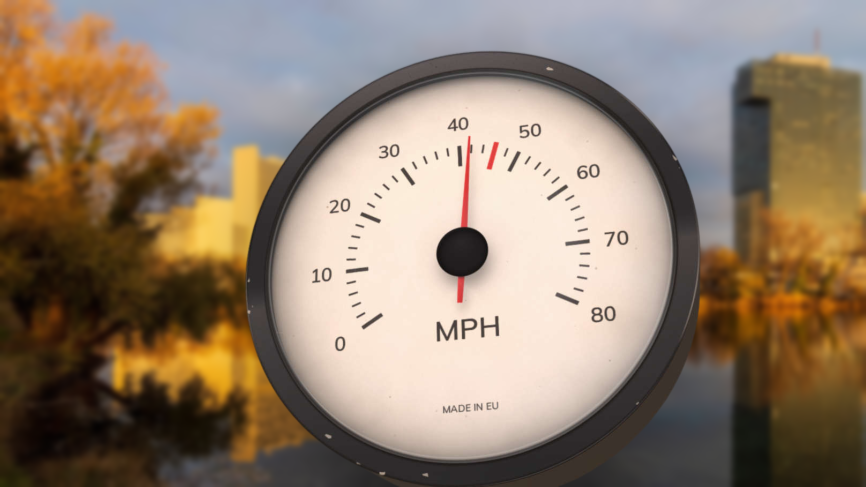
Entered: 42 (mph)
